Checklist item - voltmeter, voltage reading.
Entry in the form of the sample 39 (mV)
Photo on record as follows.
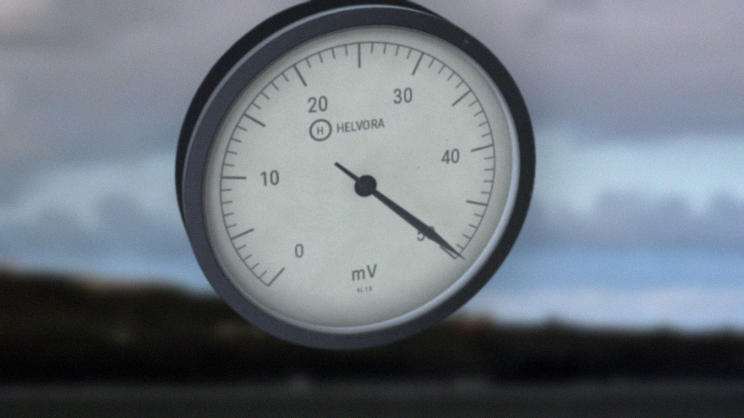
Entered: 49.5 (mV)
